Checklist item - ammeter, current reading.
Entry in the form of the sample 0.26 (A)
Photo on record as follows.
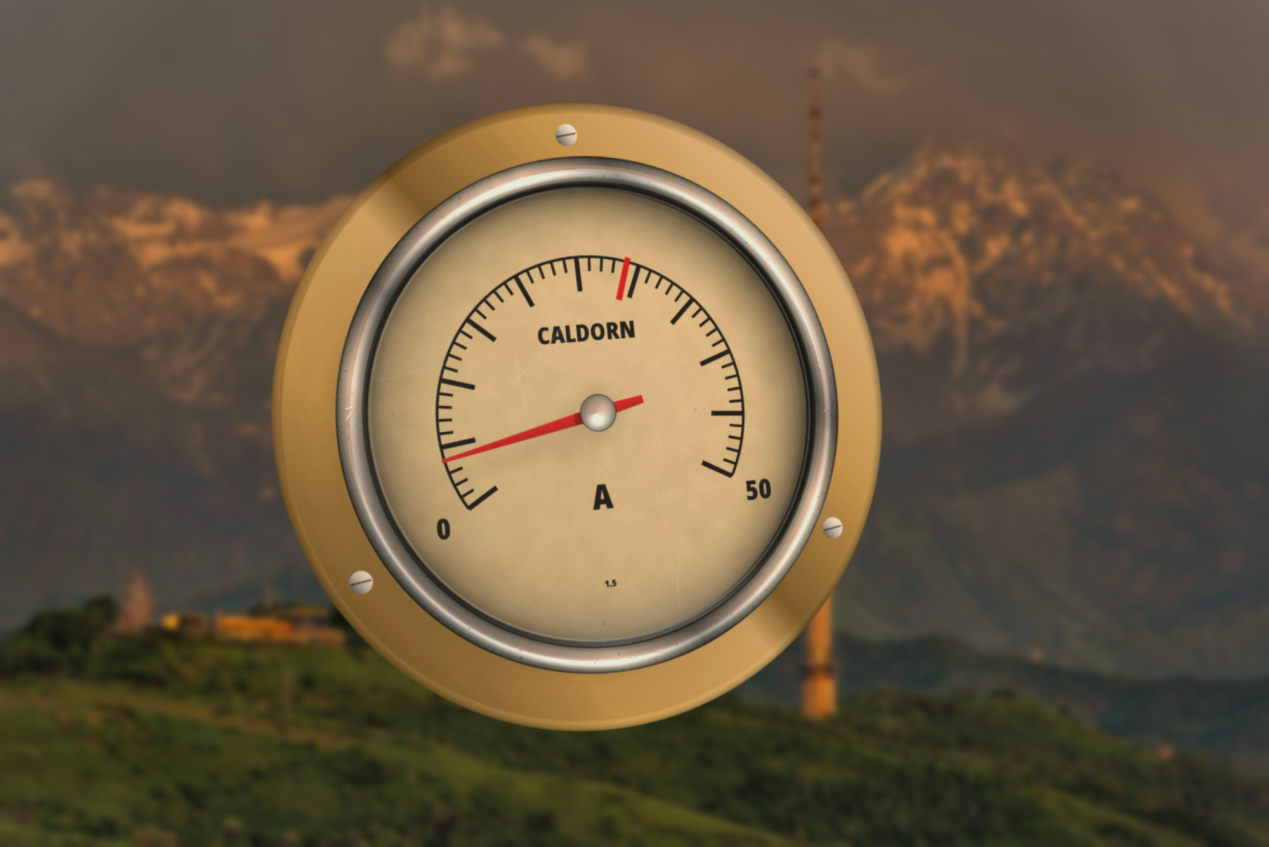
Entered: 4 (A)
